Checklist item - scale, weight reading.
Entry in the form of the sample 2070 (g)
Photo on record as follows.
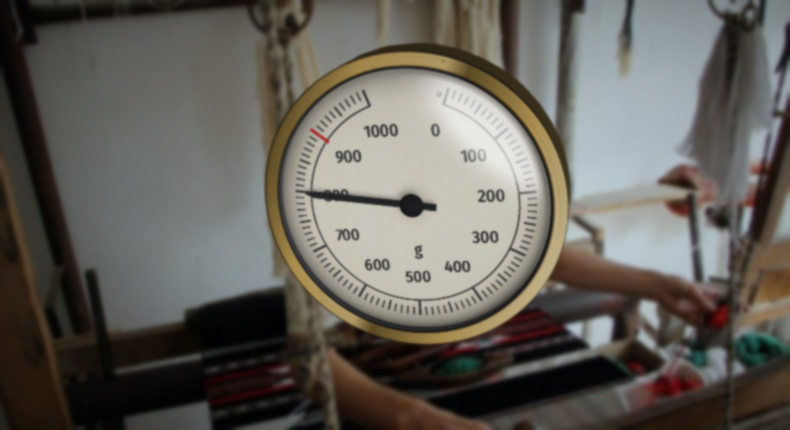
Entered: 800 (g)
